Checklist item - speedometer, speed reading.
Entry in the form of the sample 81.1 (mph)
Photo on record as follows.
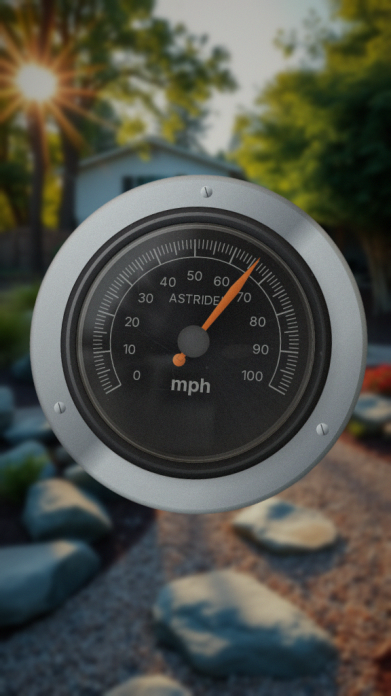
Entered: 66 (mph)
